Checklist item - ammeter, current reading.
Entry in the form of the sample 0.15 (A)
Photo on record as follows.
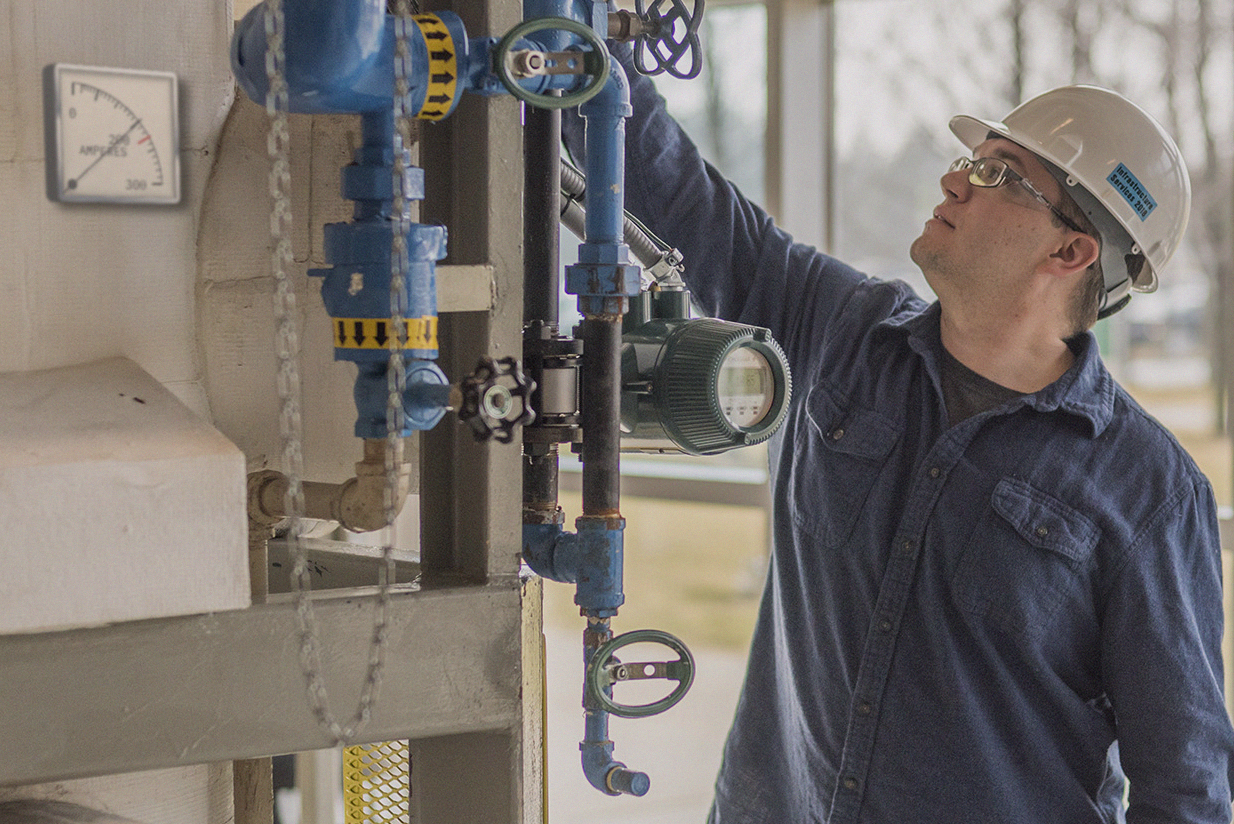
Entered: 200 (A)
